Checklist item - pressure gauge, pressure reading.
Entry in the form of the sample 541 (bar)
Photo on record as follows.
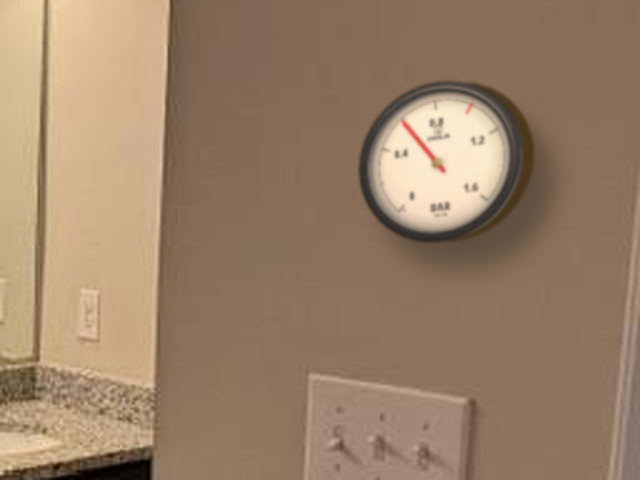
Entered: 0.6 (bar)
